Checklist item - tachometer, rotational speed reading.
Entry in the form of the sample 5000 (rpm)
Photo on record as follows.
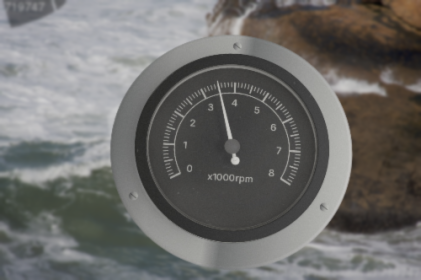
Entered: 3500 (rpm)
